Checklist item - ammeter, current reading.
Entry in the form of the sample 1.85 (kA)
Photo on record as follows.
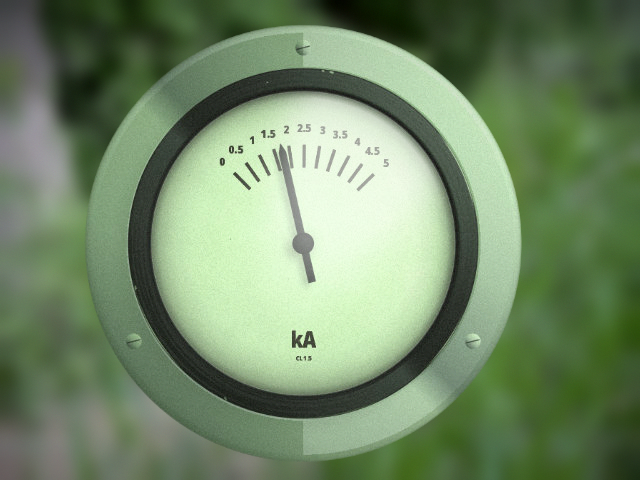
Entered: 1.75 (kA)
